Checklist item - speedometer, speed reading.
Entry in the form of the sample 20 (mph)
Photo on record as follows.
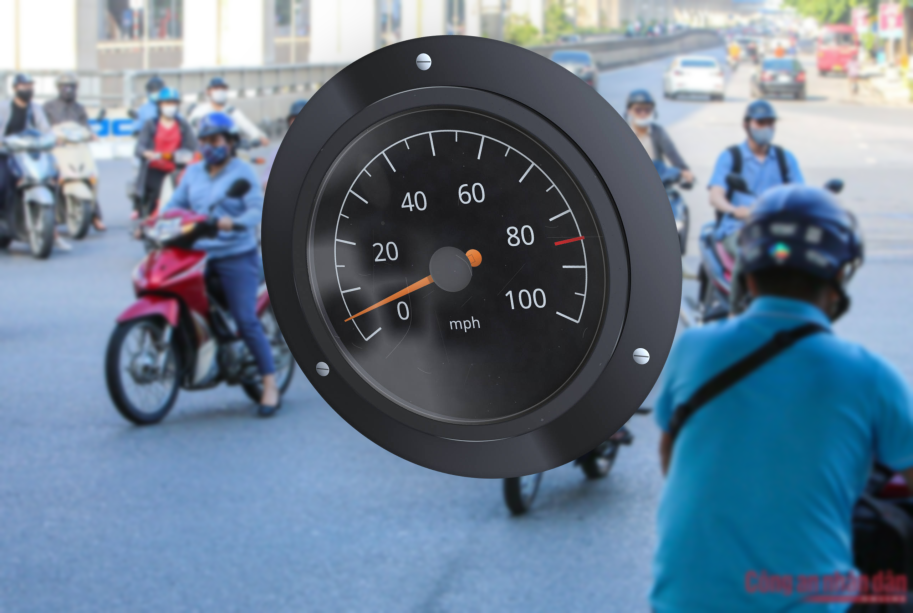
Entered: 5 (mph)
